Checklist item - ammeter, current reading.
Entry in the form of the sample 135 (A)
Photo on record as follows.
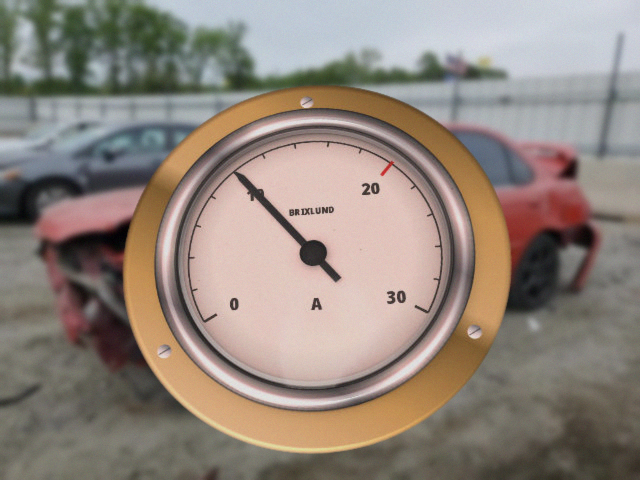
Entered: 10 (A)
